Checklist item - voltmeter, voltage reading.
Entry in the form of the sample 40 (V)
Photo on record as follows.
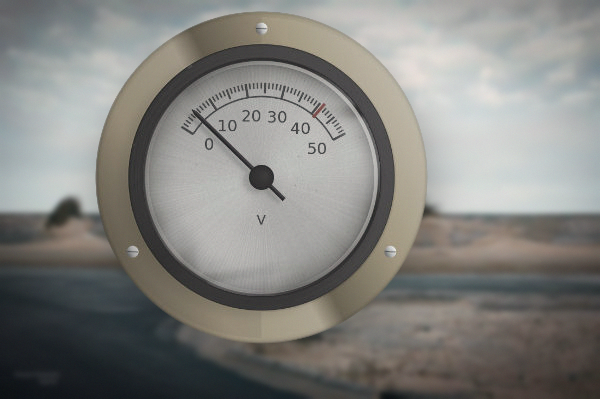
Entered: 5 (V)
